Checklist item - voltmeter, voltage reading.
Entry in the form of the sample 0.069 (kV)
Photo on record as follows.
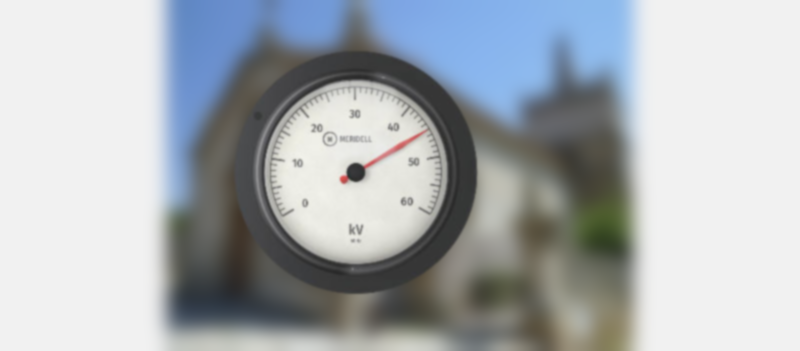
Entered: 45 (kV)
